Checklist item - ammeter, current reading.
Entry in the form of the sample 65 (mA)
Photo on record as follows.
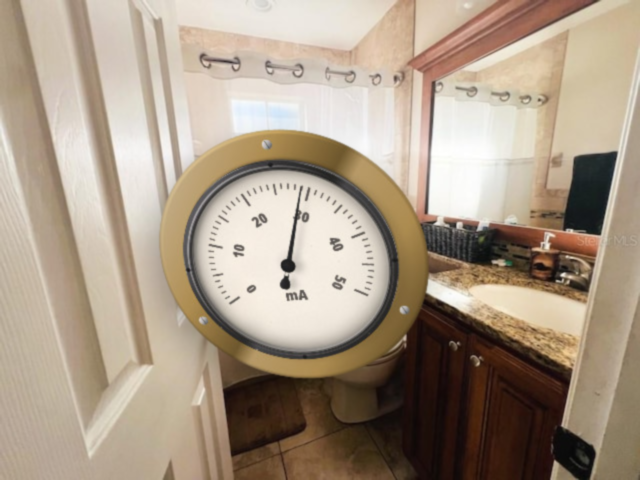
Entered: 29 (mA)
